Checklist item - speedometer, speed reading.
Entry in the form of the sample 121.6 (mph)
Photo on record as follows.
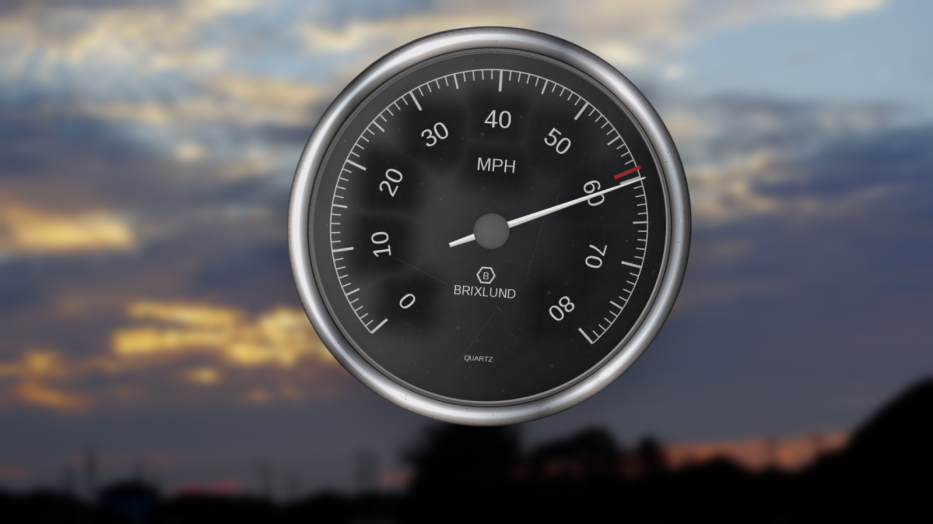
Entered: 60 (mph)
